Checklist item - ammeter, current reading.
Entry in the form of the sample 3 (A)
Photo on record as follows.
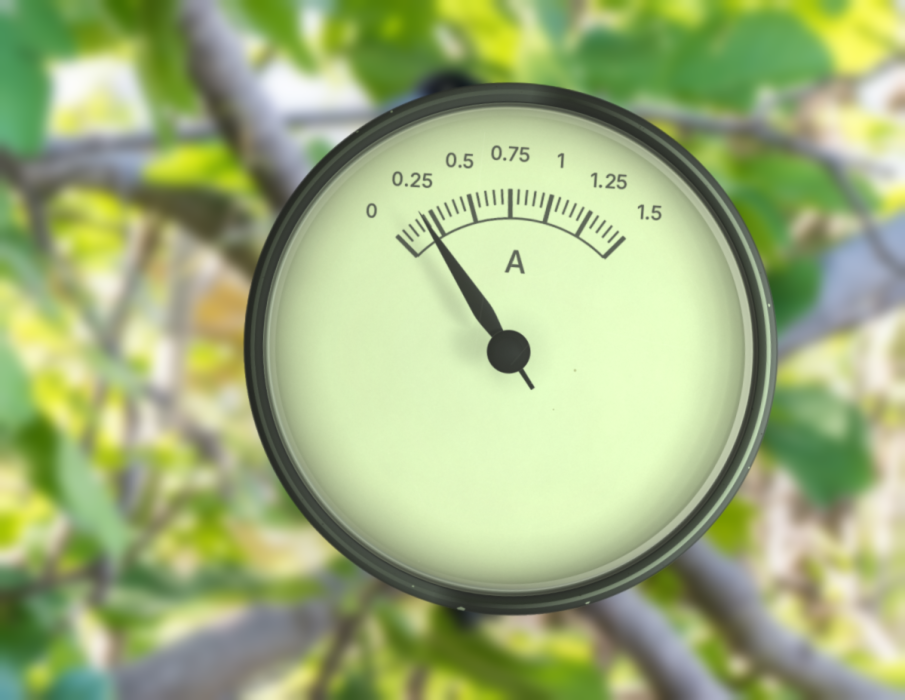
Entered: 0.2 (A)
